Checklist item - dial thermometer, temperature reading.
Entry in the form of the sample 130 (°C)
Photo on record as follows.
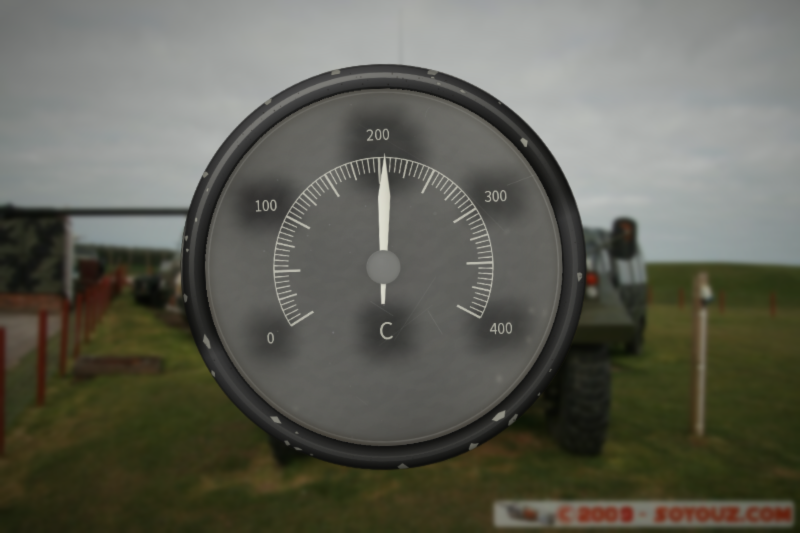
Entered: 205 (°C)
